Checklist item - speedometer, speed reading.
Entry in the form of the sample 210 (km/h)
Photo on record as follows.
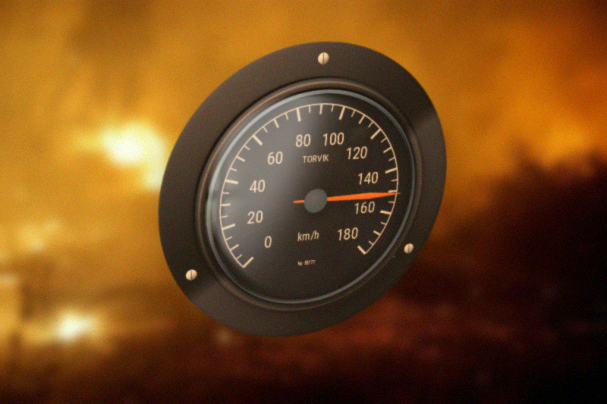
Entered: 150 (km/h)
